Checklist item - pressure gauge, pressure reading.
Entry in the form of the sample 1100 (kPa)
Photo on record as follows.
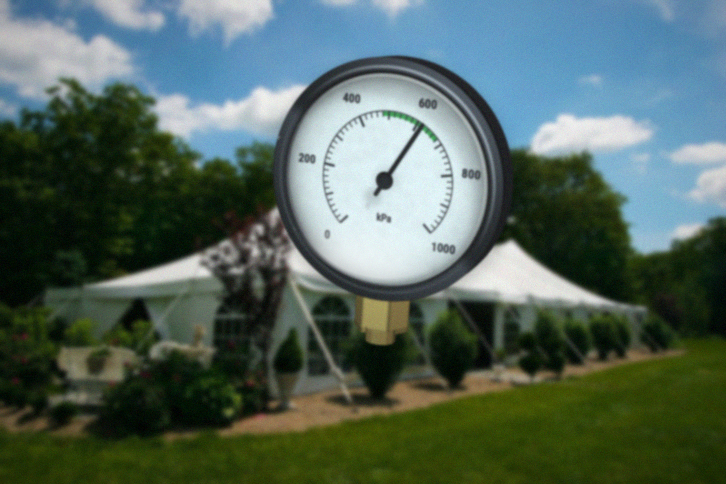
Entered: 620 (kPa)
